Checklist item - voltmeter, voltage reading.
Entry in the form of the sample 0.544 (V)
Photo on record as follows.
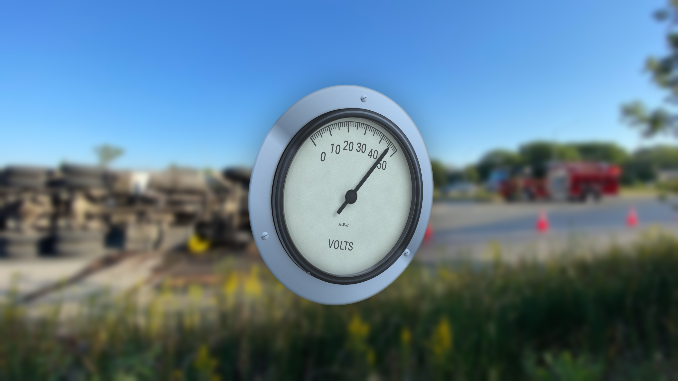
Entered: 45 (V)
